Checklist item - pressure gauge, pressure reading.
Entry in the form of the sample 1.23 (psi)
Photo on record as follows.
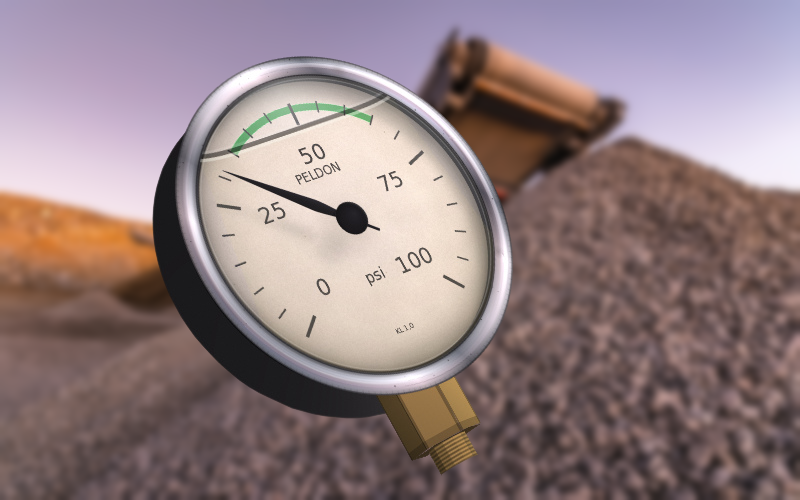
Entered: 30 (psi)
